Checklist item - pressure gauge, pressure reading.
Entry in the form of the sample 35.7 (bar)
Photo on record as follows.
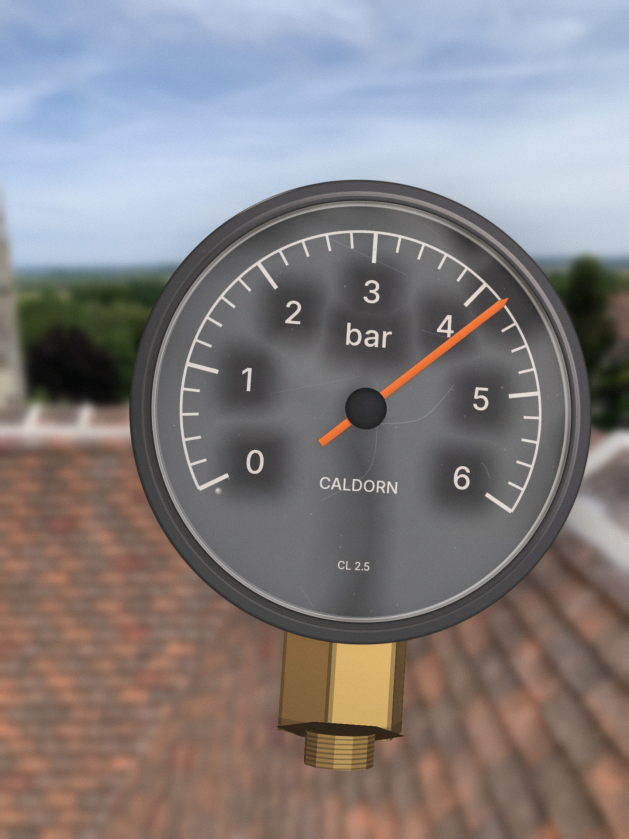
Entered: 4.2 (bar)
